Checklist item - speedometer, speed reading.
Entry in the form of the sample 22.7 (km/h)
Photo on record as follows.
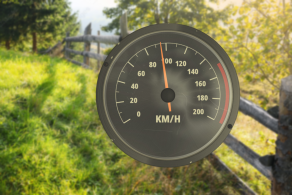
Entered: 95 (km/h)
